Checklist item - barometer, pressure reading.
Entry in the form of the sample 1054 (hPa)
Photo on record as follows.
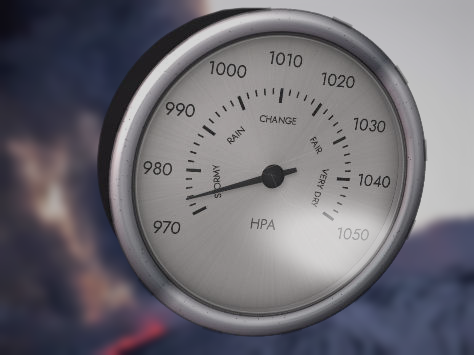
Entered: 974 (hPa)
